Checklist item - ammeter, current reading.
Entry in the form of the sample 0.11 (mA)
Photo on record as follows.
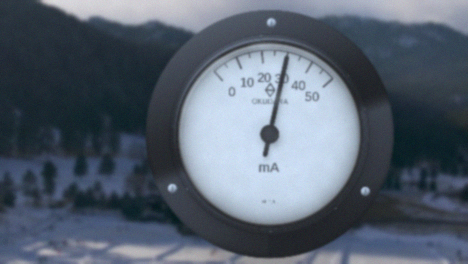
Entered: 30 (mA)
